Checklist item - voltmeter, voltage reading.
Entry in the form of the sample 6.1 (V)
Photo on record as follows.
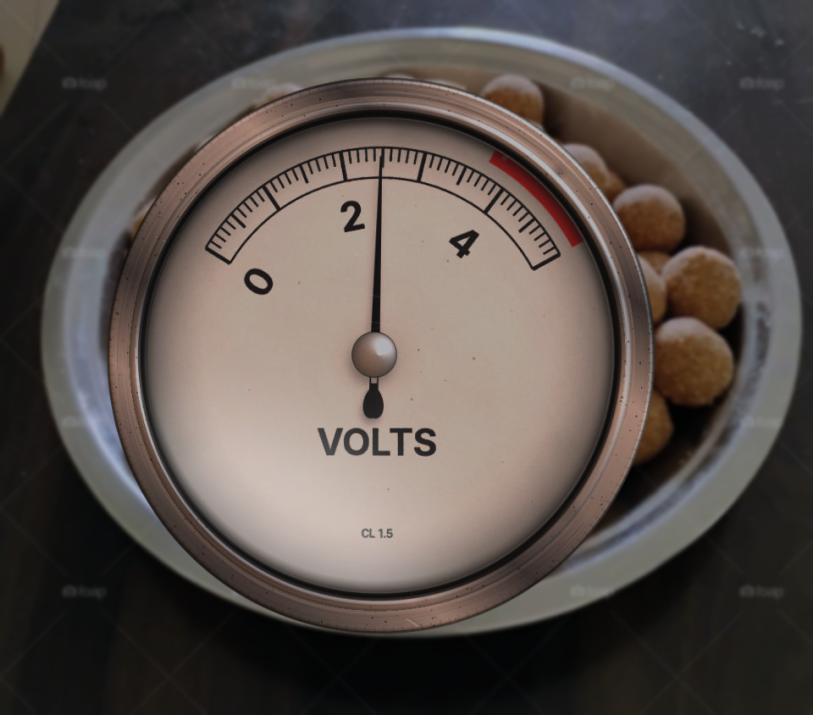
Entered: 2.5 (V)
